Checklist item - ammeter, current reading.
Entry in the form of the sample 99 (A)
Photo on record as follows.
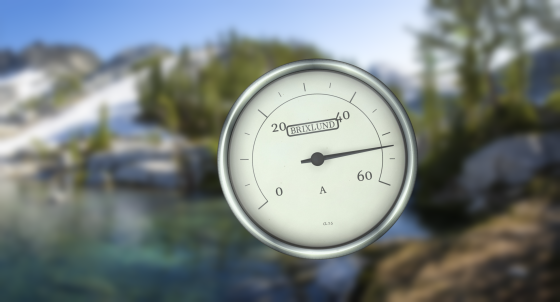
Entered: 52.5 (A)
